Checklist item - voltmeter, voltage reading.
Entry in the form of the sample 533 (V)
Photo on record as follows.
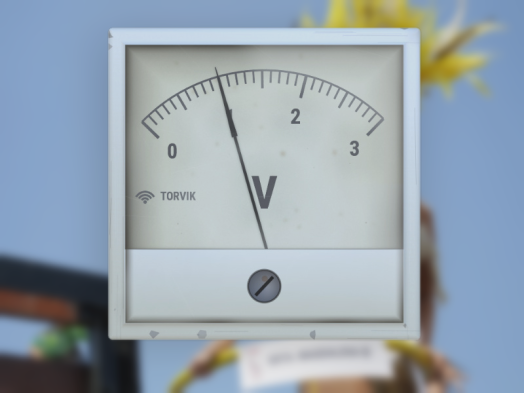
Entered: 1 (V)
